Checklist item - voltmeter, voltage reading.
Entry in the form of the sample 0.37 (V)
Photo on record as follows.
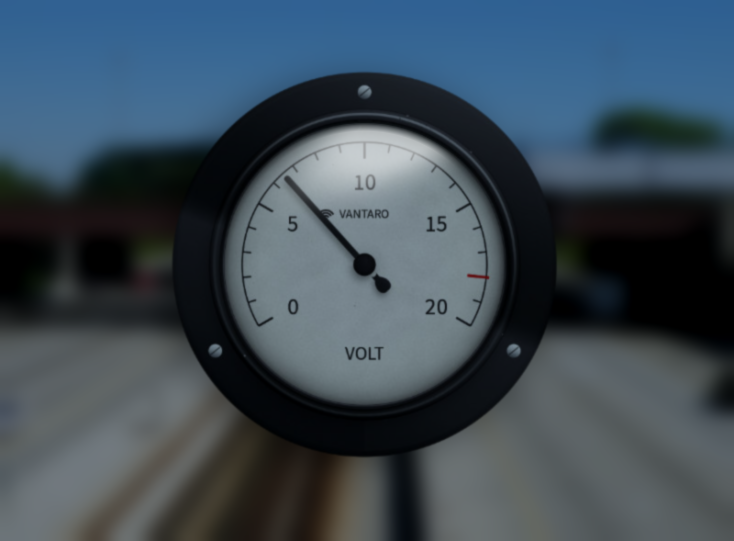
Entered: 6.5 (V)
